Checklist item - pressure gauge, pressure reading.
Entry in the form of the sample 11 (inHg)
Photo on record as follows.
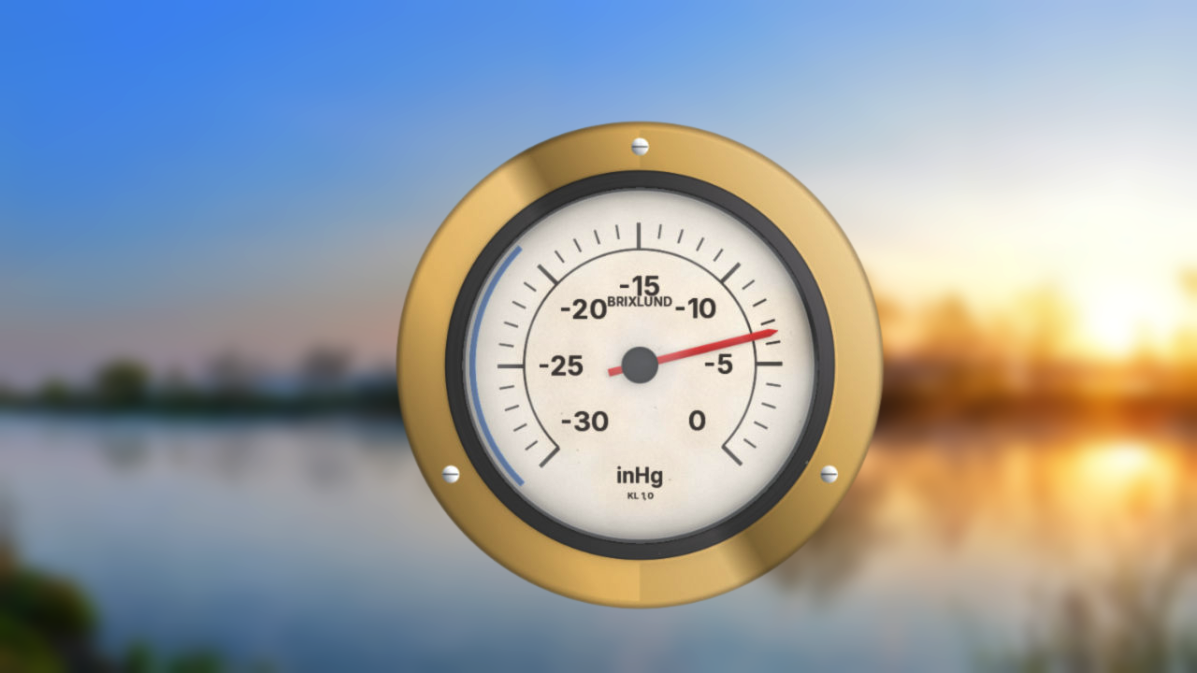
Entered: -6.5 (inHg)
